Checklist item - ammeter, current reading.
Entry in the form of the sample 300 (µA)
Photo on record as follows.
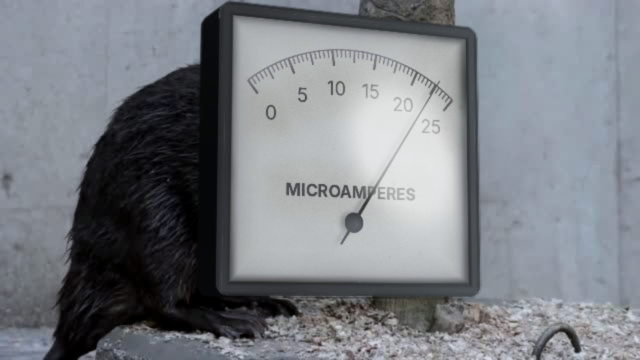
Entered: 22.5 (µA)
